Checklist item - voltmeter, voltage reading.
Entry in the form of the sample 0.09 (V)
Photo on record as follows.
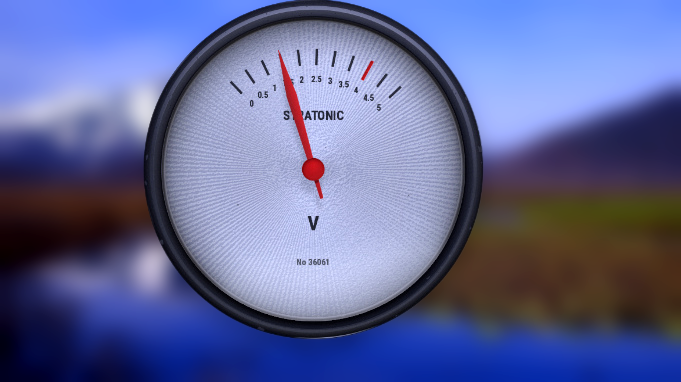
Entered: 1.5 (V)
